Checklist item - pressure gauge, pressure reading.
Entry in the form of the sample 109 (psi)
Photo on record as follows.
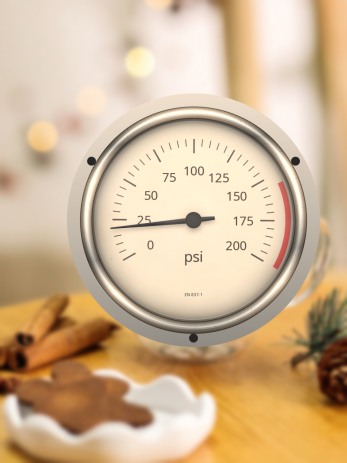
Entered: 20 (psi)
